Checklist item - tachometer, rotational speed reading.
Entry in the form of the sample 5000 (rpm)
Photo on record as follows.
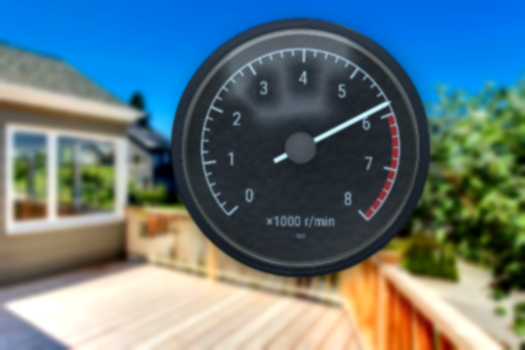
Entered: 5800 (rpm)
